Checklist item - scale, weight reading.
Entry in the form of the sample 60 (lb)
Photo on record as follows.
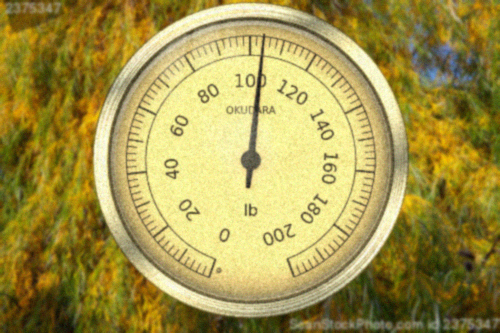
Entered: 104 (lb)
